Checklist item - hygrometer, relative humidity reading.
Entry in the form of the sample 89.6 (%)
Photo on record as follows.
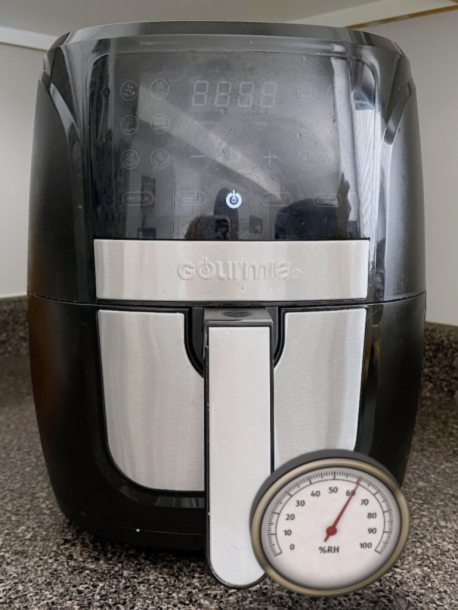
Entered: 60 (%)
